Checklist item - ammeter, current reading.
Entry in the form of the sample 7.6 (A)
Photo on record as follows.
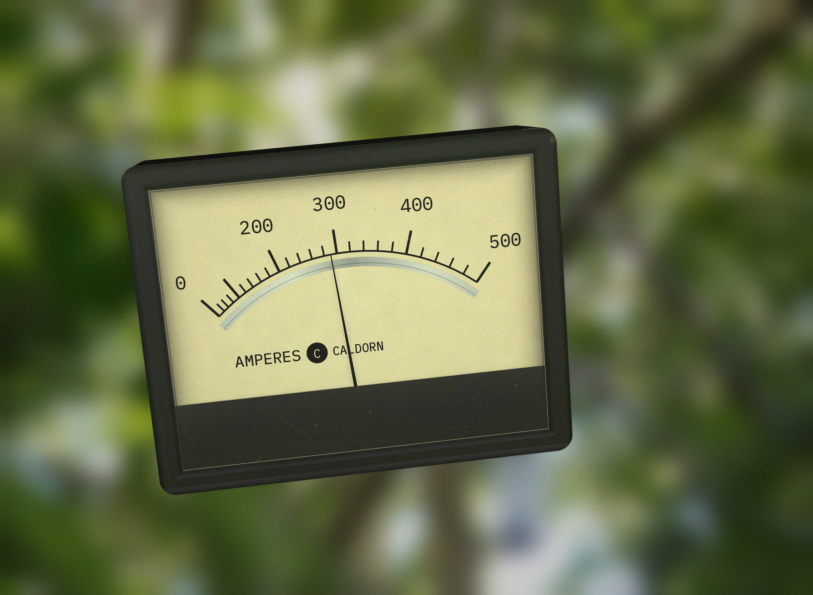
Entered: 290 (A)
